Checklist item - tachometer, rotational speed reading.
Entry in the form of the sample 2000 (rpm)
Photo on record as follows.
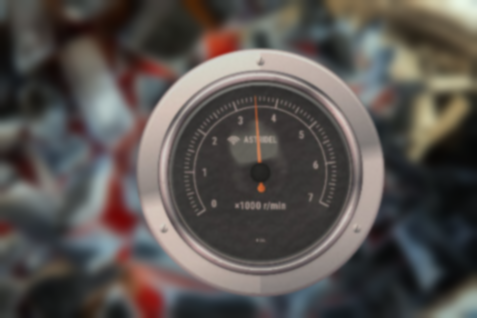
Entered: 3500 (rpm)
